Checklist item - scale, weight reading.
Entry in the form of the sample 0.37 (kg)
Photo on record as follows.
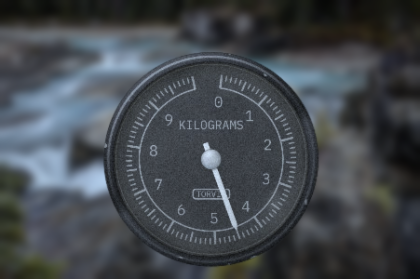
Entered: 4.5 (kg)
